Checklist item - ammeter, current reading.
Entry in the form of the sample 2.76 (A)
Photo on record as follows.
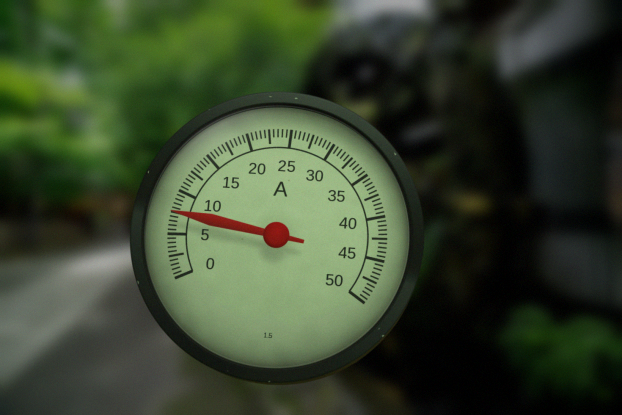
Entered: 7.5 (A)
